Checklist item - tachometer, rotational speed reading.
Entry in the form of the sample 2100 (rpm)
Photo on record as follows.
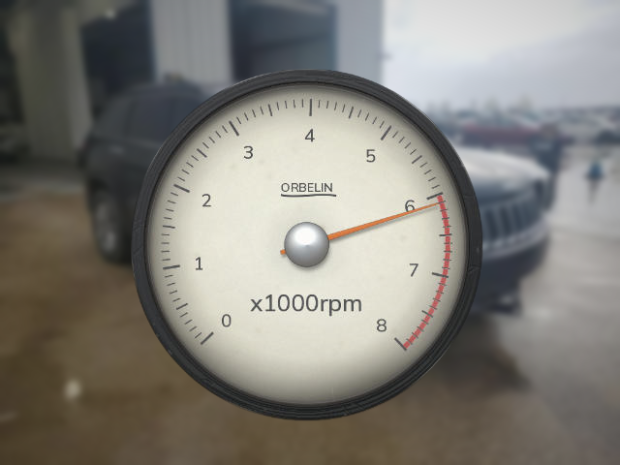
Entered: 6100 (rpm)
